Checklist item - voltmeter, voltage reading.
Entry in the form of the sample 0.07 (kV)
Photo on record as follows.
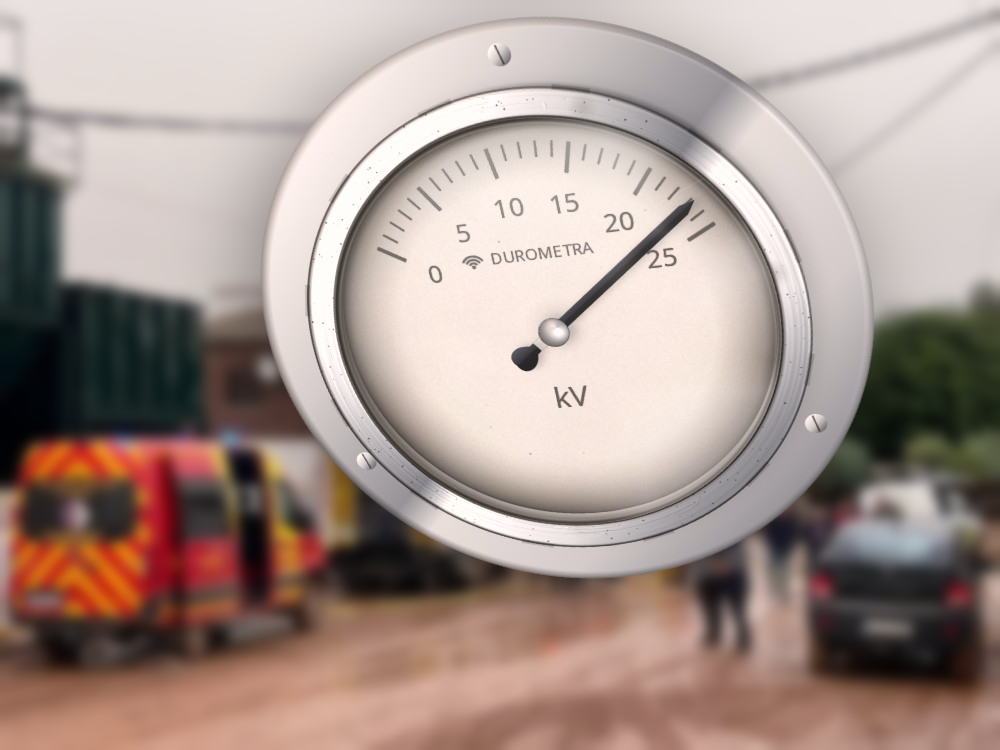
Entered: 23 (kV)
